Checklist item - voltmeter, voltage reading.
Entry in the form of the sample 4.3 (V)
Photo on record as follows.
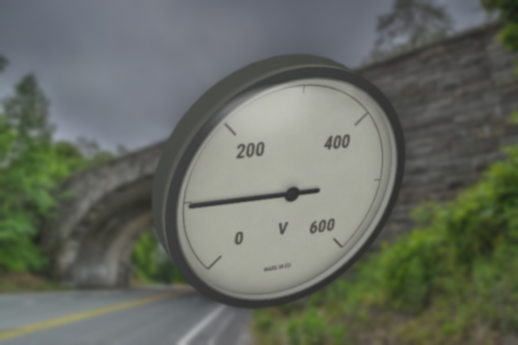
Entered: 100 (V)
